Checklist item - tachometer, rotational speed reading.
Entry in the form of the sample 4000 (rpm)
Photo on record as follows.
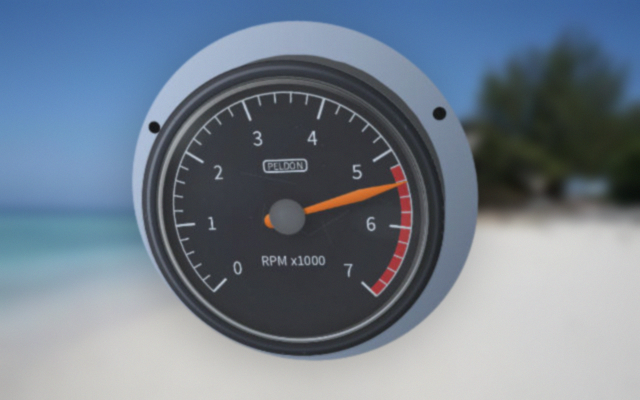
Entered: 5400 (rpm)
